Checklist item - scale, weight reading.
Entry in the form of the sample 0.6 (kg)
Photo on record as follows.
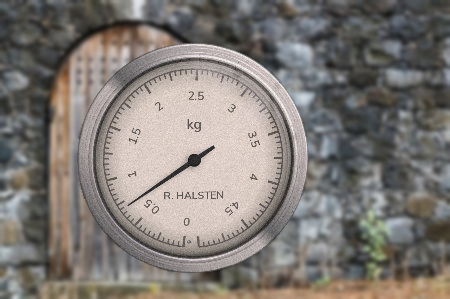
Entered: 0.7 (kg)
